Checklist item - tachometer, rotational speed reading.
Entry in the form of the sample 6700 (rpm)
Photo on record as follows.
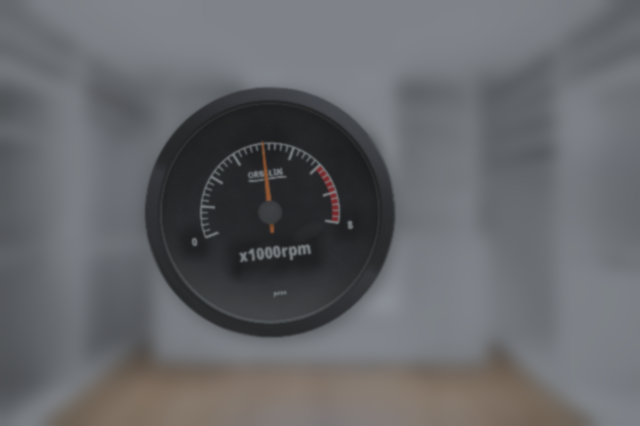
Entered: 4000 (rpm)
